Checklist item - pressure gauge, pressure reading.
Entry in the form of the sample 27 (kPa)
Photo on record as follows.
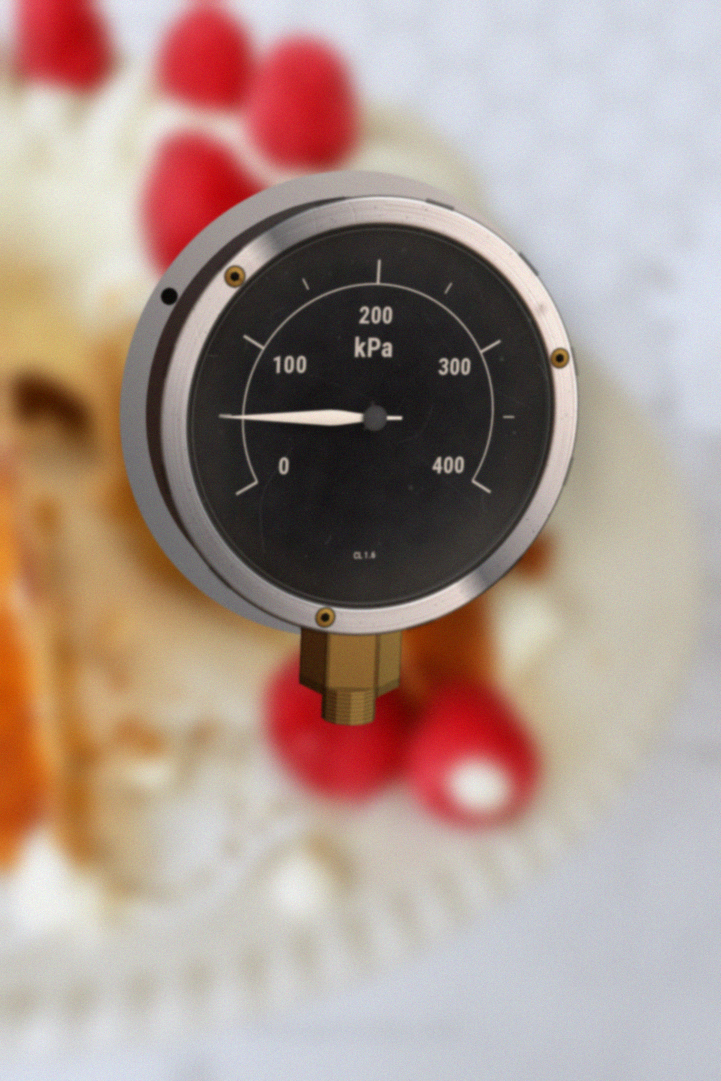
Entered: 50 (kPa)
